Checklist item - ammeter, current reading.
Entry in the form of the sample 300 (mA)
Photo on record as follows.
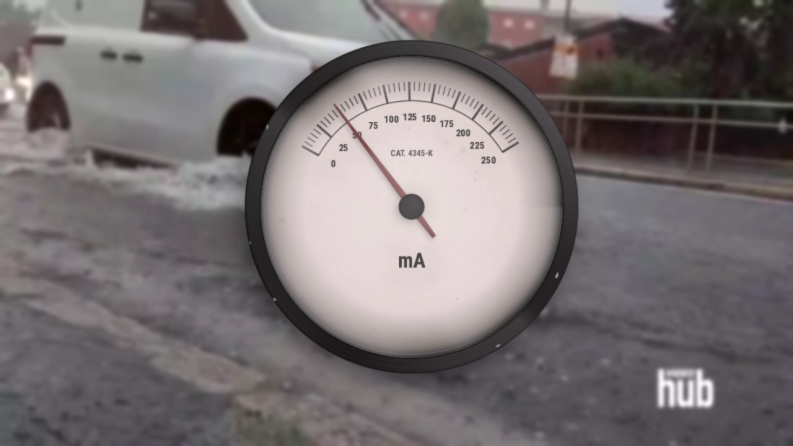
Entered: 50 (mA)
